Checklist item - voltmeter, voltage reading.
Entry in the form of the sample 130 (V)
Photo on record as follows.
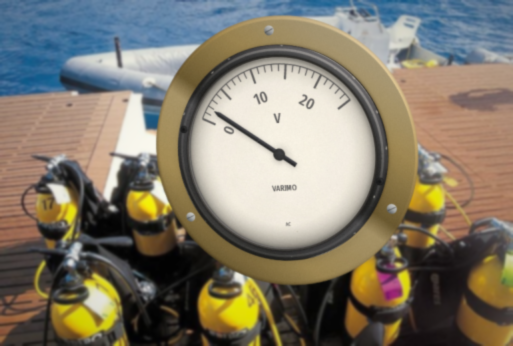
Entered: 2 (V)
